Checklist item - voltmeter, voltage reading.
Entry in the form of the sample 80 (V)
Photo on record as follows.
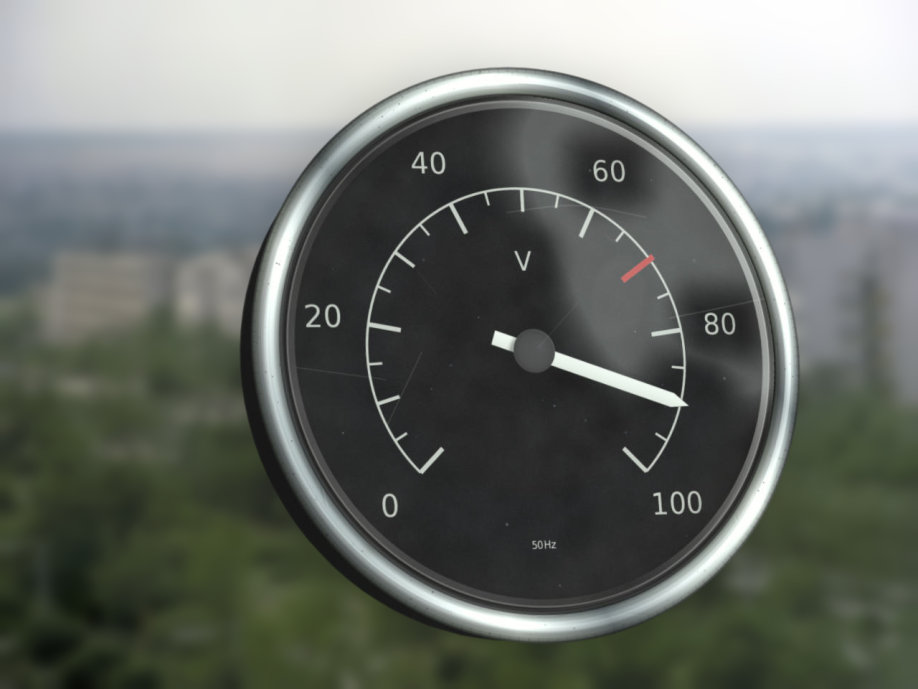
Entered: 90 (V)
